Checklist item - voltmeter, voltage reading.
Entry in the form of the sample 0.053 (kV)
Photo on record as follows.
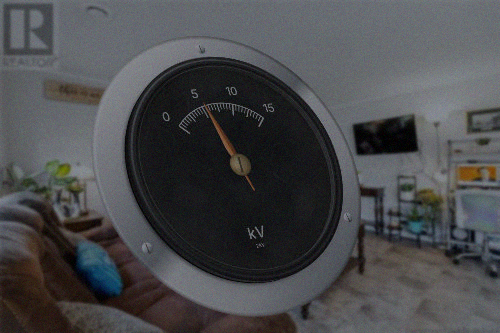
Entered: 5 (kV)
